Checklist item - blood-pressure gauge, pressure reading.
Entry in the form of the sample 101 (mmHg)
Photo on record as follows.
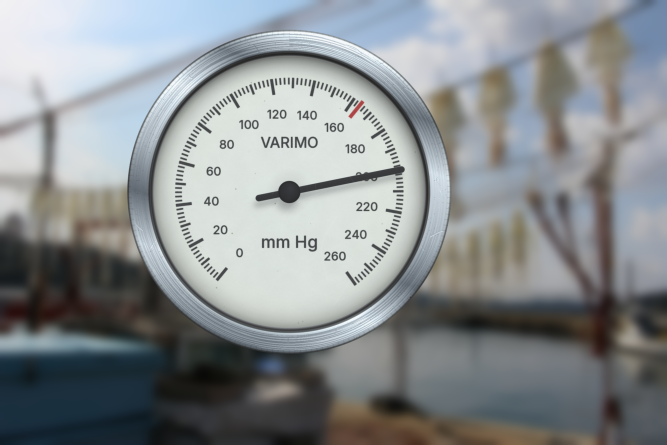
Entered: 200 (mmHg)
